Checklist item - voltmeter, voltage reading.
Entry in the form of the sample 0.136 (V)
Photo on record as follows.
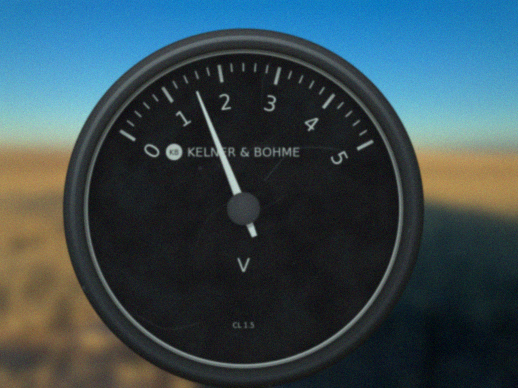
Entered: 1.5 (V)
